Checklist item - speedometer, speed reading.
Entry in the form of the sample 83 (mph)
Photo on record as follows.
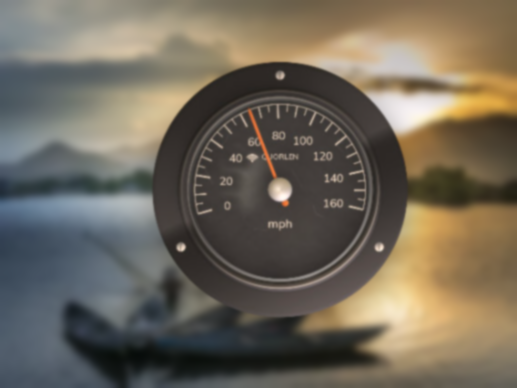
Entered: 65 (mph)
